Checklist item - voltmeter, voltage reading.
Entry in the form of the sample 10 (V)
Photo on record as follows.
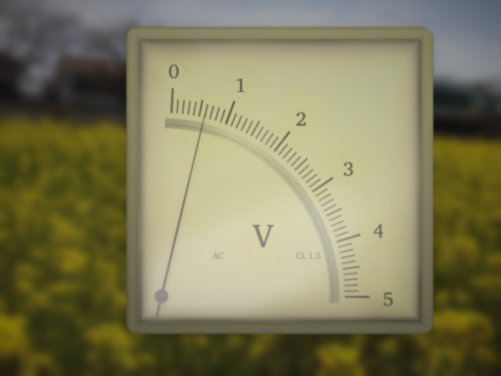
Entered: 0.6 (V)
